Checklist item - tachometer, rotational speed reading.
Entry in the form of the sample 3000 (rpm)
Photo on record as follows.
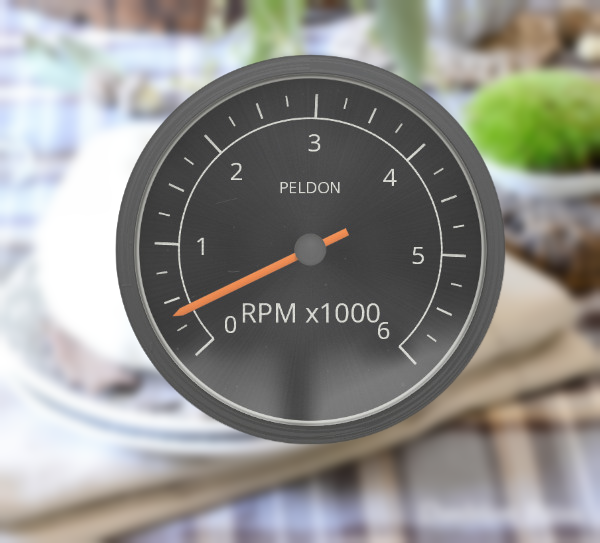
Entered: 375 (rpm)
